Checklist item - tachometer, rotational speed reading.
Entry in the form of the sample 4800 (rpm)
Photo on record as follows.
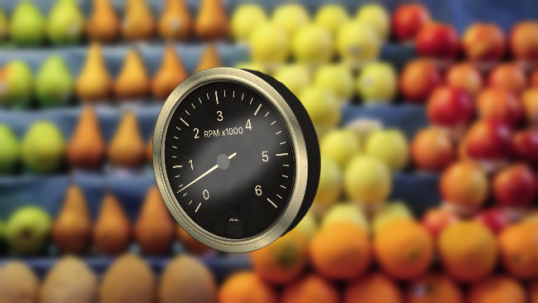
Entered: 500 (rpm)
